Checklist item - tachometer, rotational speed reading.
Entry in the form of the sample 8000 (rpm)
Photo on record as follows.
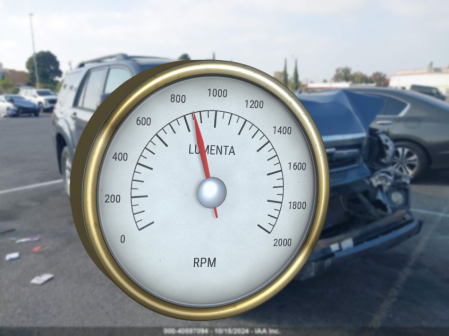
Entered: 850 (rpm)
